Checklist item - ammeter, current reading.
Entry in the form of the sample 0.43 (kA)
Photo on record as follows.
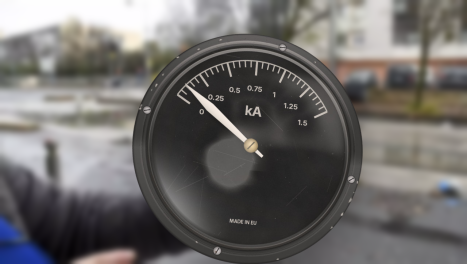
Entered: 0.1 (kA)
